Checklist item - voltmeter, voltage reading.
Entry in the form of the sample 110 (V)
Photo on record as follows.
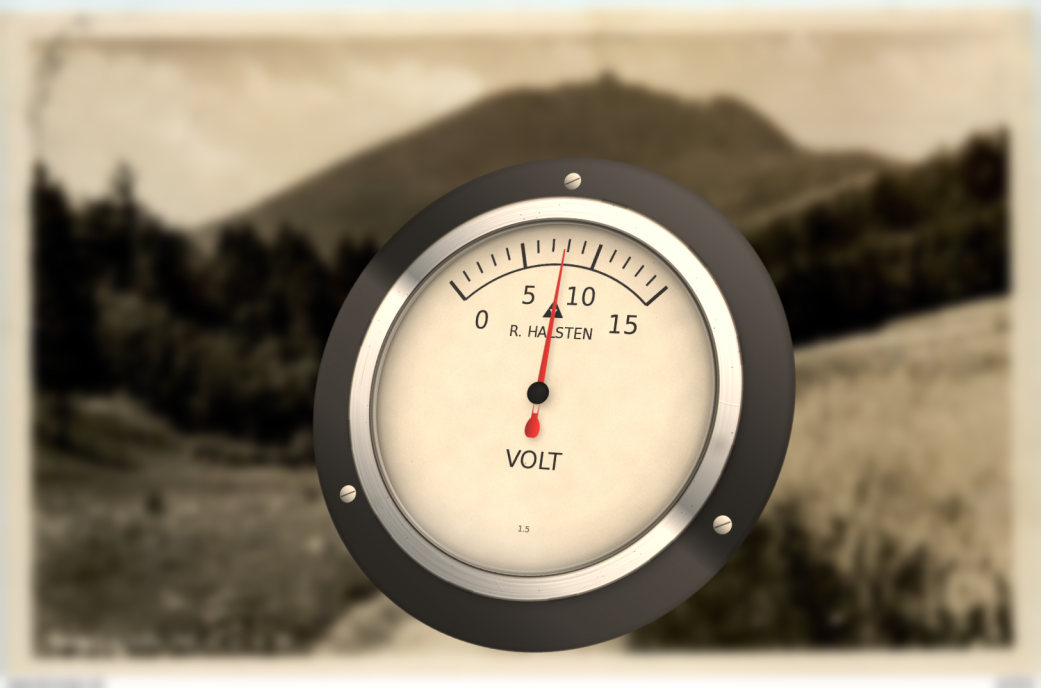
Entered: 8 (V)
